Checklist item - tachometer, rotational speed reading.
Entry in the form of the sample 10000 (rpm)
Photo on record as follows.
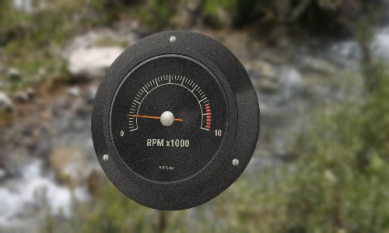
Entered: 1000 (rpm)
